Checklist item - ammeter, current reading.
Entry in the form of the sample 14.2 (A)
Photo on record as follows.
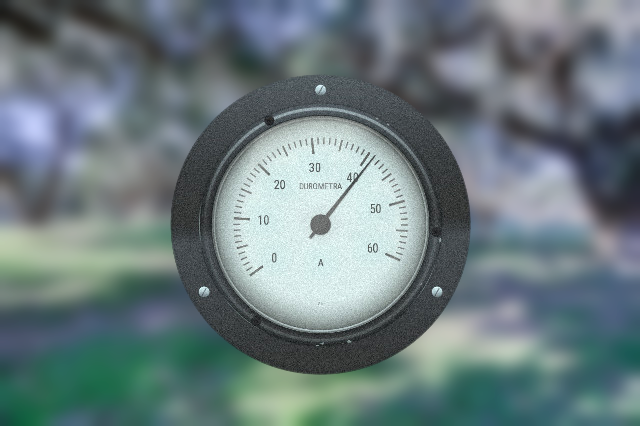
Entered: 41 (A)
